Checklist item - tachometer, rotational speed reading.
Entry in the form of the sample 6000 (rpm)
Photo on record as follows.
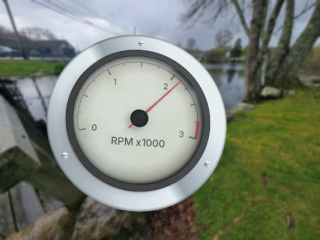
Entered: 2125 (rpm)
